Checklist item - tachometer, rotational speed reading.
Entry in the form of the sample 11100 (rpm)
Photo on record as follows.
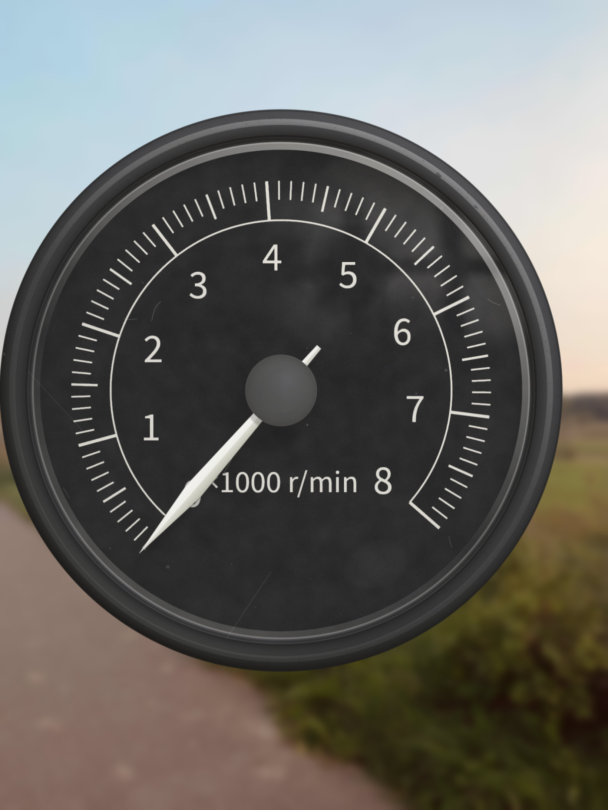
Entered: 0 (rpm)
